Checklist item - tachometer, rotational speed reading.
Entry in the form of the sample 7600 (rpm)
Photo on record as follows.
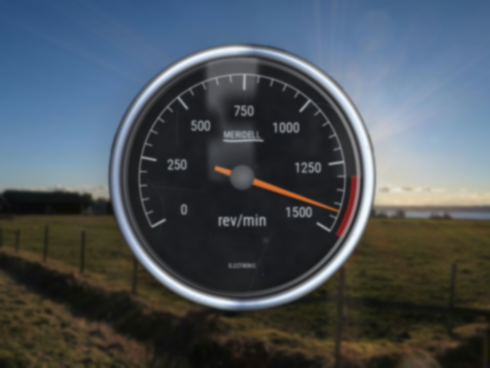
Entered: 1425 (rpm)
